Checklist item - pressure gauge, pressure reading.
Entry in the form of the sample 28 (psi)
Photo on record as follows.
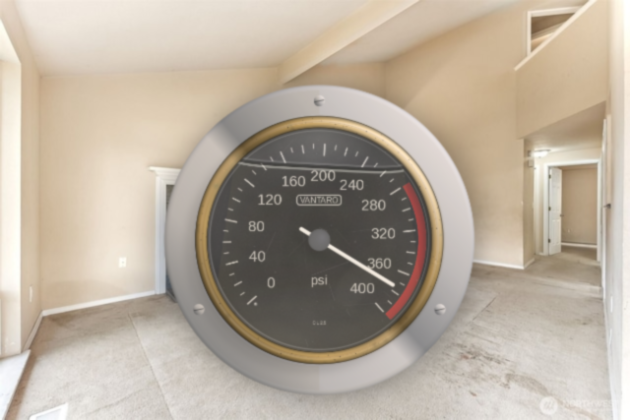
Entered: 375 (psi)
